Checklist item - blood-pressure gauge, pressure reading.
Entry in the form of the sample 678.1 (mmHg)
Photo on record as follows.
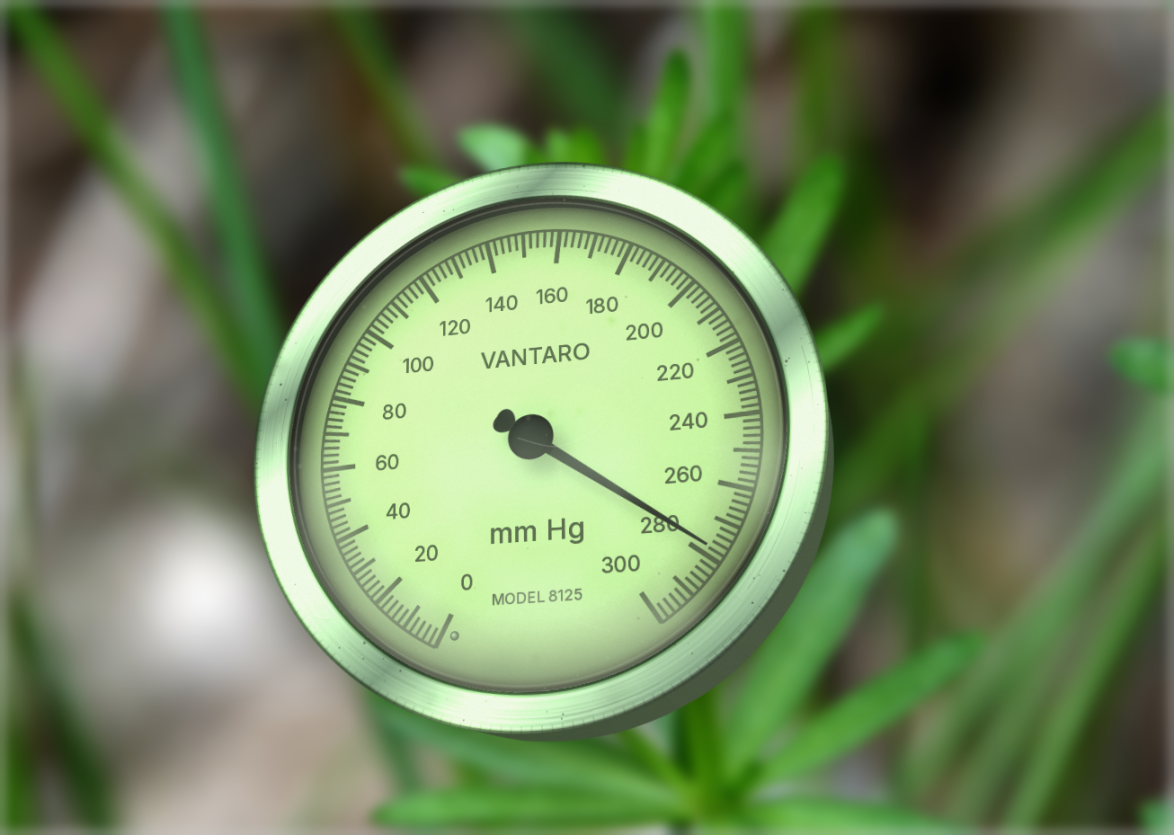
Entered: 278 (mmHg)
